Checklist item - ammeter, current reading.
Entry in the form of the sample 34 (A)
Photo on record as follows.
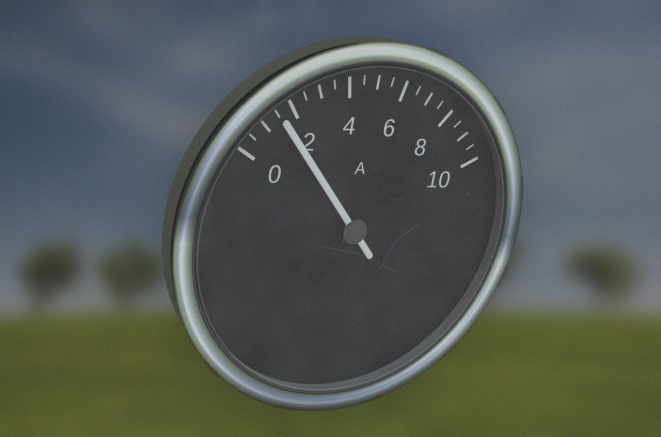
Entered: 1.5 (A)
